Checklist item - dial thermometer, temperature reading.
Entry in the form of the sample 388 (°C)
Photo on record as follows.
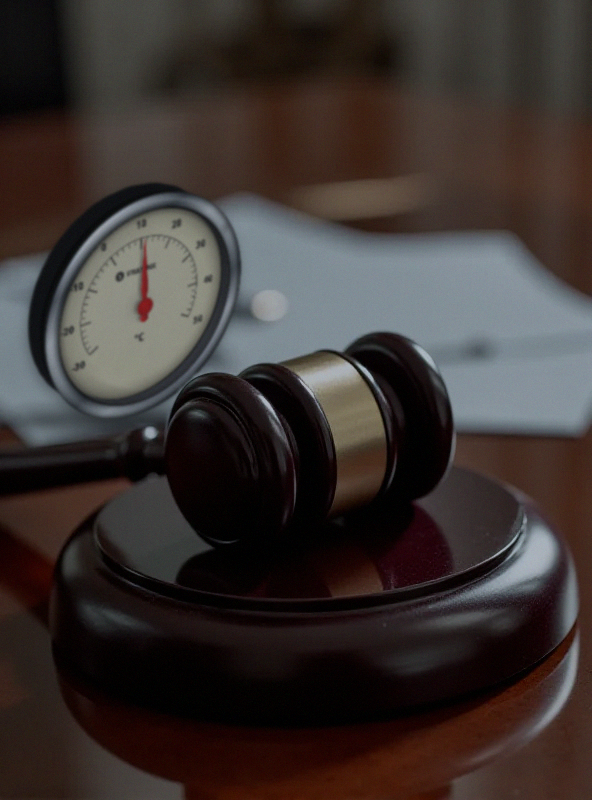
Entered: 10 (°C)
